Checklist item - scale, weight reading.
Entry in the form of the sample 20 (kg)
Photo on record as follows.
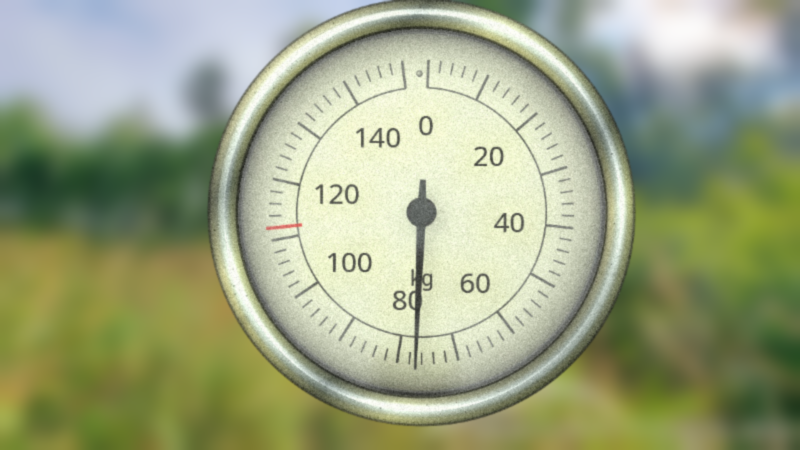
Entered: 77 (kg)
